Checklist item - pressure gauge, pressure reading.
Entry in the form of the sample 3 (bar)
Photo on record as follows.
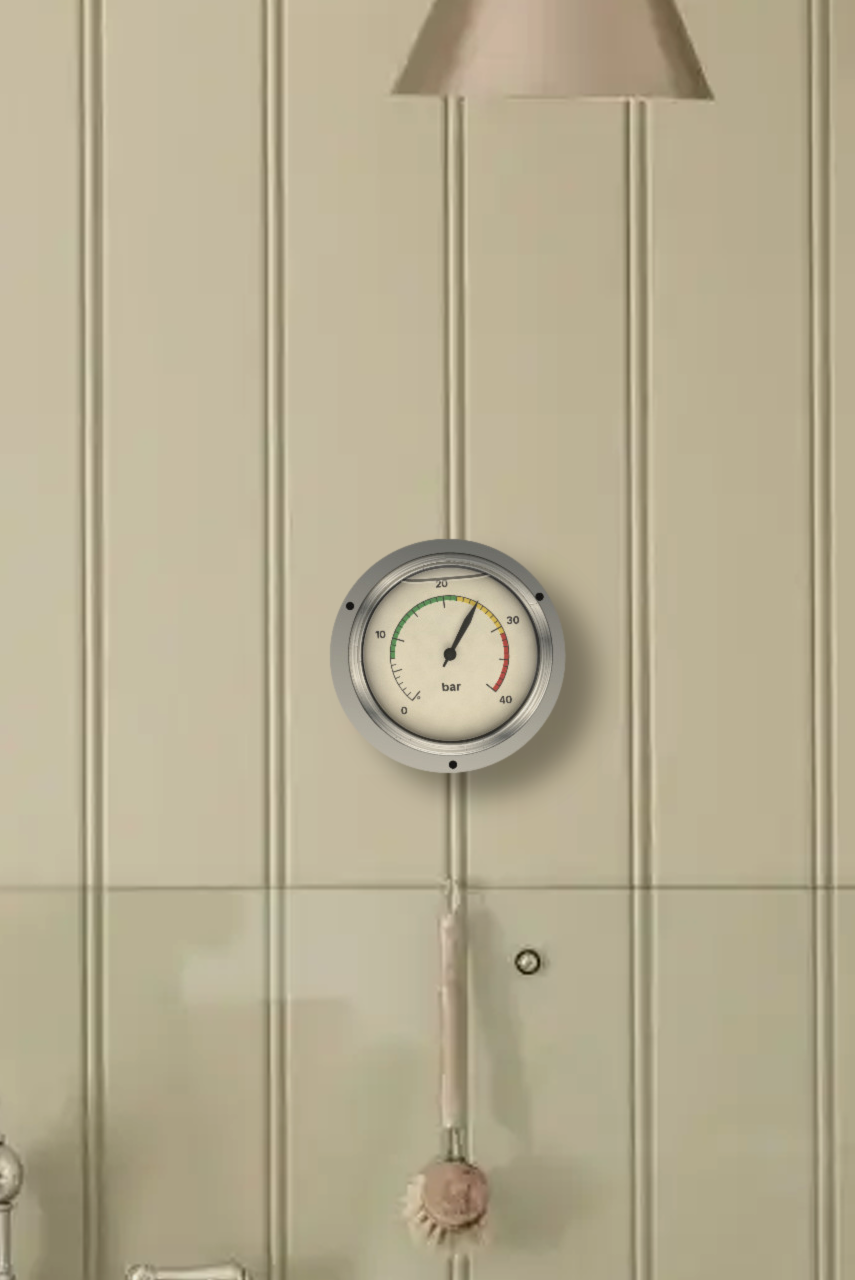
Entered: 25 (bar)
